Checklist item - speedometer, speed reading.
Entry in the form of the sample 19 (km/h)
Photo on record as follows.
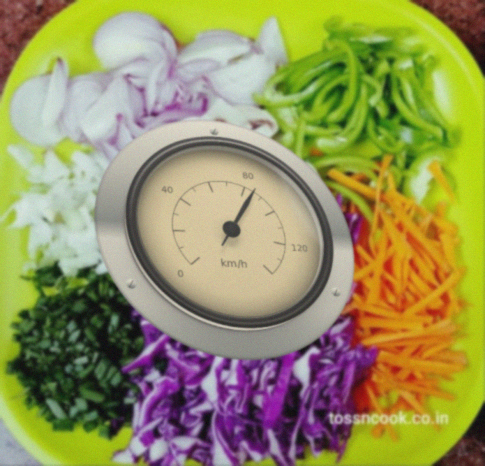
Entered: 85 (km/h)
